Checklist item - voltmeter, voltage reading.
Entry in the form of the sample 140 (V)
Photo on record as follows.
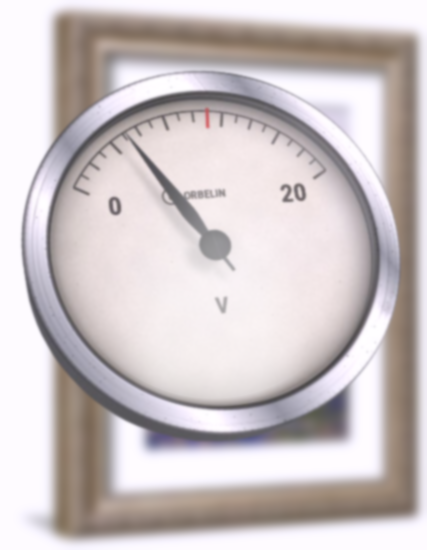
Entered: 5 (V)
